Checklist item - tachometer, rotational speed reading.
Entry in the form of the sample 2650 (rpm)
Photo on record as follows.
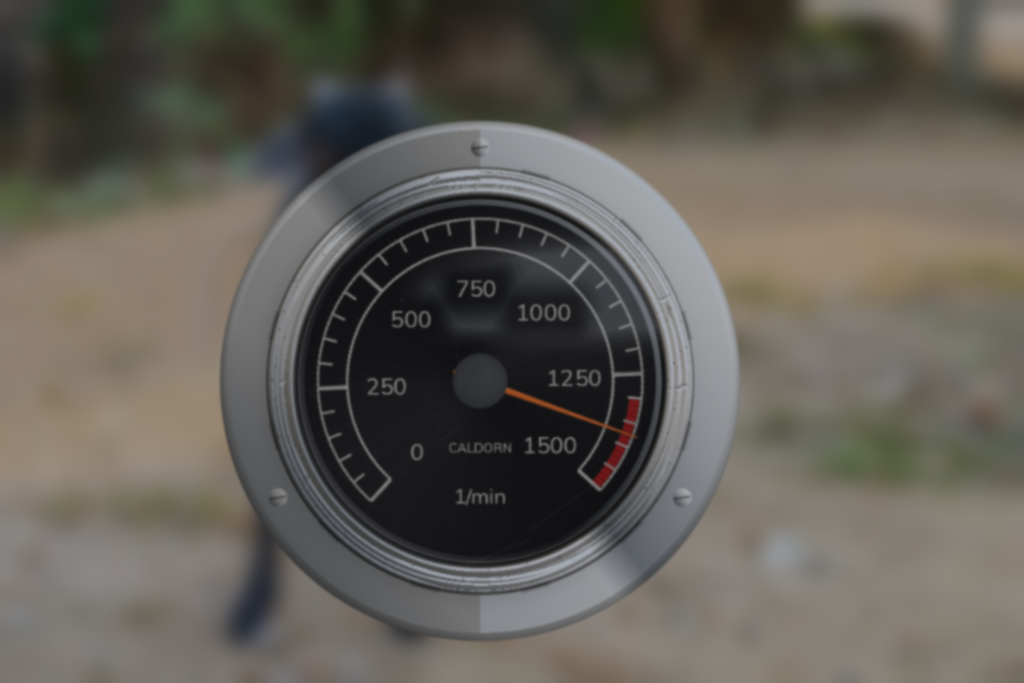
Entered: 1375 (rpm)
